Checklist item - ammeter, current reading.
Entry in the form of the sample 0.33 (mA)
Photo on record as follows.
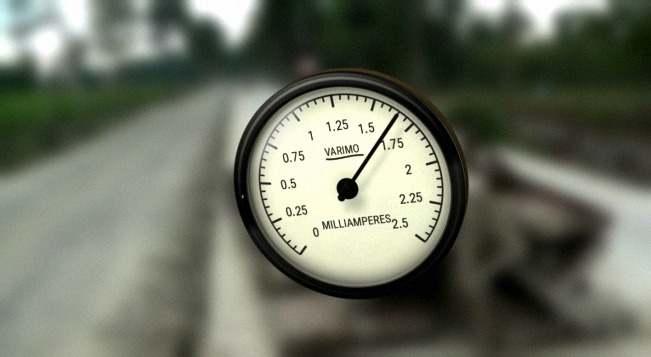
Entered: 1.65 (mA)
